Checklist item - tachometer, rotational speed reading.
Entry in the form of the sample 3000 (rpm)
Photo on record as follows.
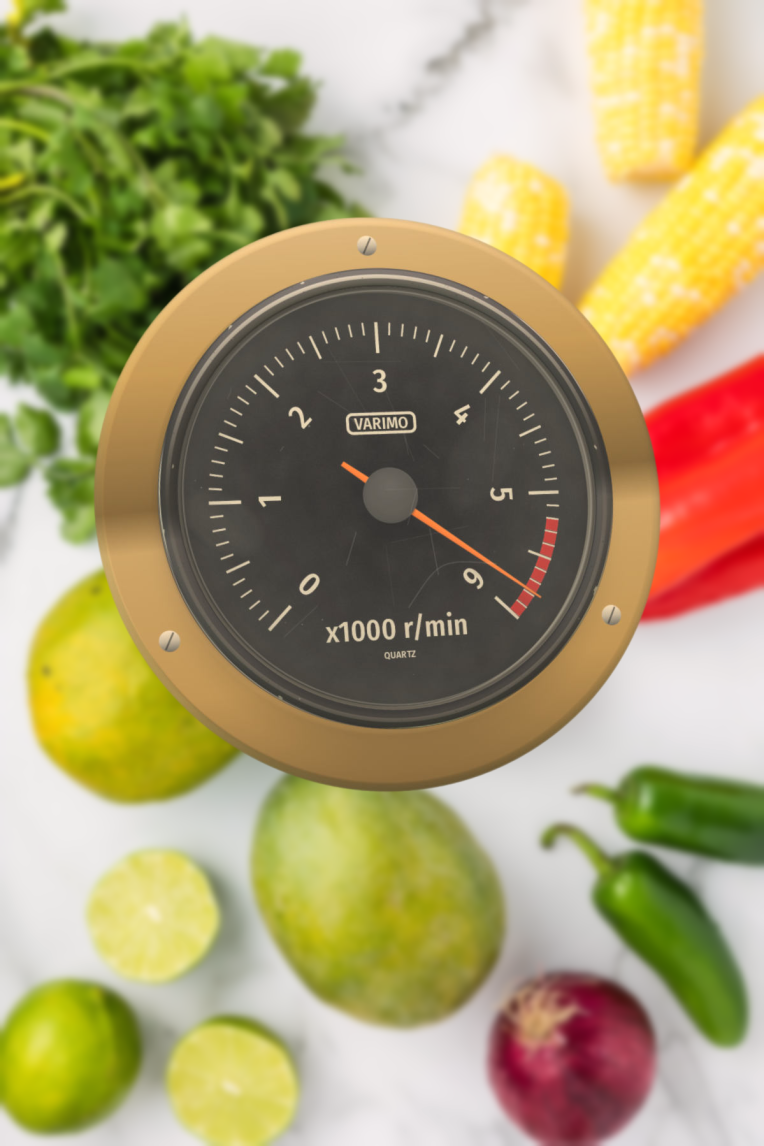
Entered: 5800 (rpm)
